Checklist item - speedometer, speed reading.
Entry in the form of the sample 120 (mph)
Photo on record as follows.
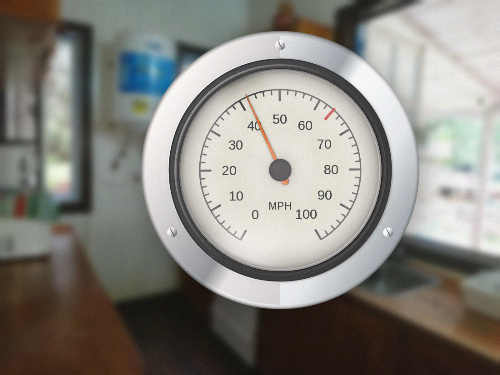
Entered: 42 (mph)
